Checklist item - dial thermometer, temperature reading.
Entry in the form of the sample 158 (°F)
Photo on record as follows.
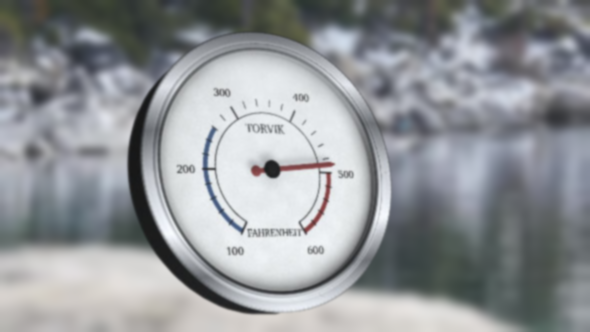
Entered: 490 (°F)
